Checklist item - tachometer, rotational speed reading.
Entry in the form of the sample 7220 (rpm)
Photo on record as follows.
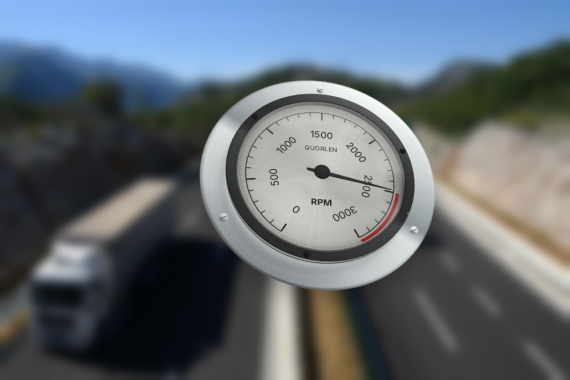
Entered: 2500 (rpm)
